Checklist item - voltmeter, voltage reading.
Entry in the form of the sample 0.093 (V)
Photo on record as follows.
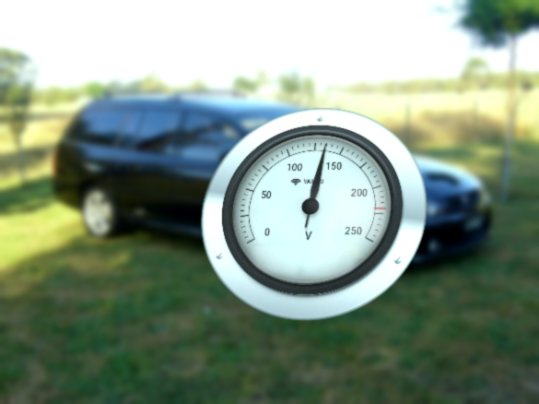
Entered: 135 (V)
